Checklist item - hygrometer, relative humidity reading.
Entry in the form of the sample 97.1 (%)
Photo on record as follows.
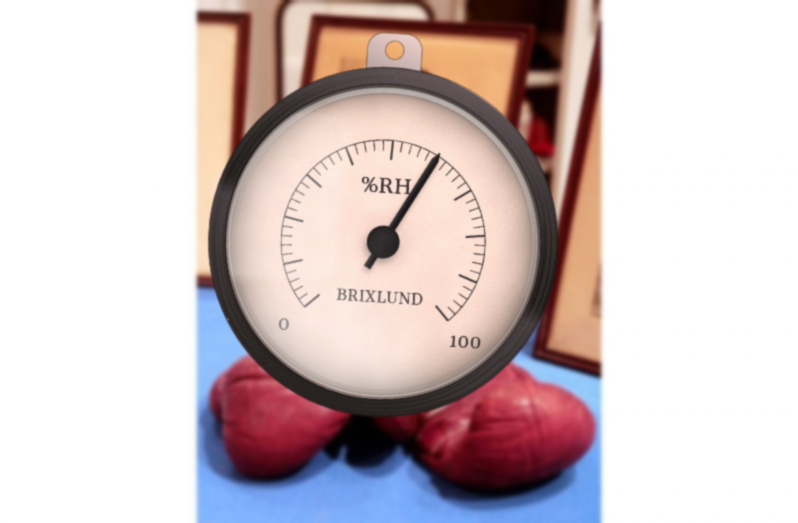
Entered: 60 (%)
